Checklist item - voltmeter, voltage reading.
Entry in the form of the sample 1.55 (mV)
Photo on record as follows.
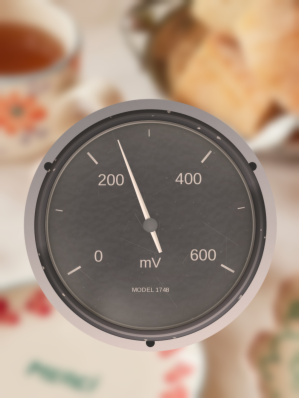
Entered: 250 (mV)
